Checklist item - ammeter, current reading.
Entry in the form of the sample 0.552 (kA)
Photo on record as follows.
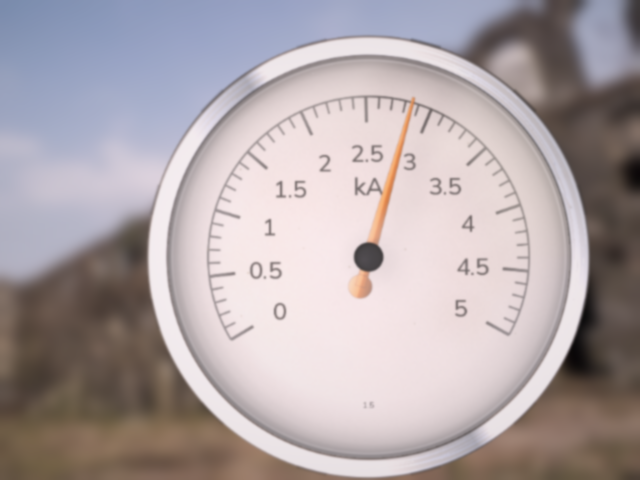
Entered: 2.85 (kA)
